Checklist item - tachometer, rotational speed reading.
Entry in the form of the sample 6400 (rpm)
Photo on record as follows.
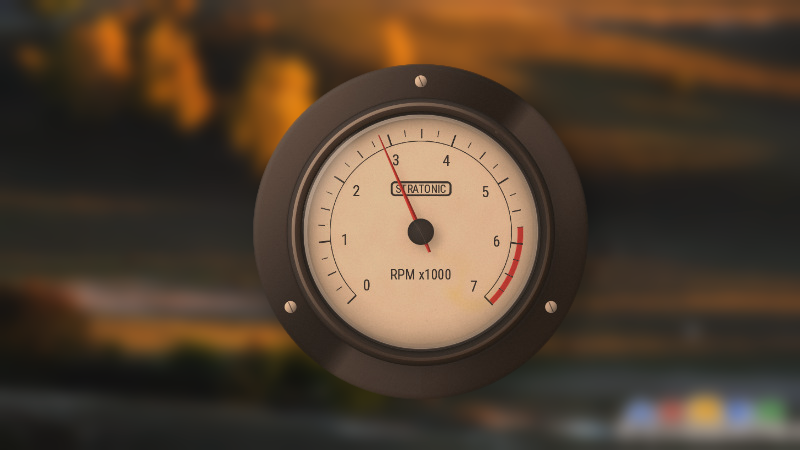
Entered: 2875 (rpm)
